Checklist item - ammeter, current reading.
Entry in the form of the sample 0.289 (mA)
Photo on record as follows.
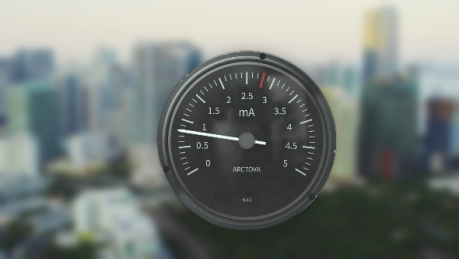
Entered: 0.8 (mA)
